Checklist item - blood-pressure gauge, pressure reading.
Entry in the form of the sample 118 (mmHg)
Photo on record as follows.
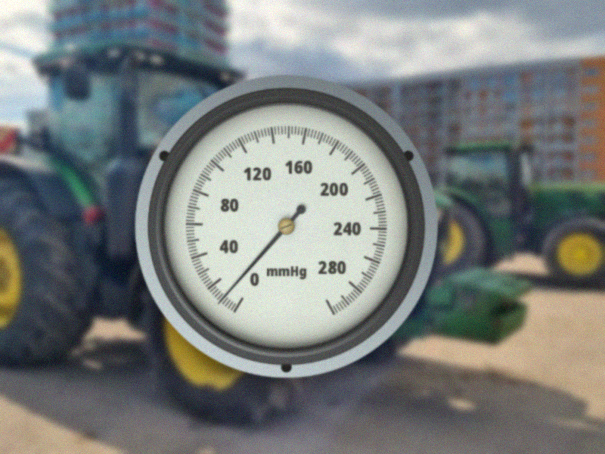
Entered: 10 (mmHg)
